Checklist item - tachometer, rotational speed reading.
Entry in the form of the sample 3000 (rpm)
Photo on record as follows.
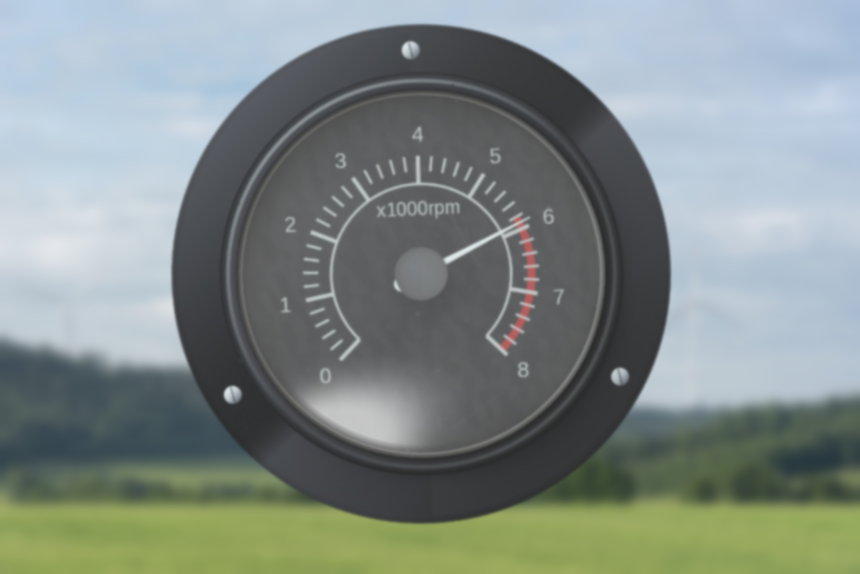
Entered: 5900 (rpm)
